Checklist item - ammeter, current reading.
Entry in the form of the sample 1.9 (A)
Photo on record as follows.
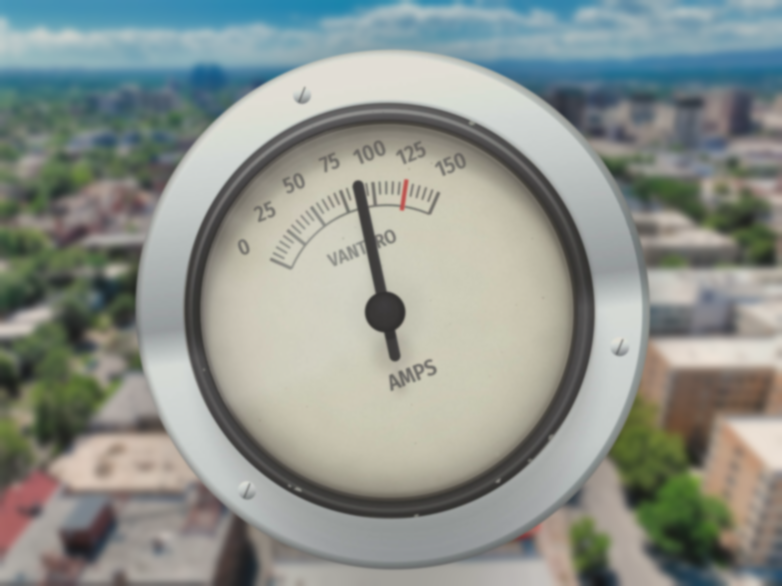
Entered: 90 (A)
